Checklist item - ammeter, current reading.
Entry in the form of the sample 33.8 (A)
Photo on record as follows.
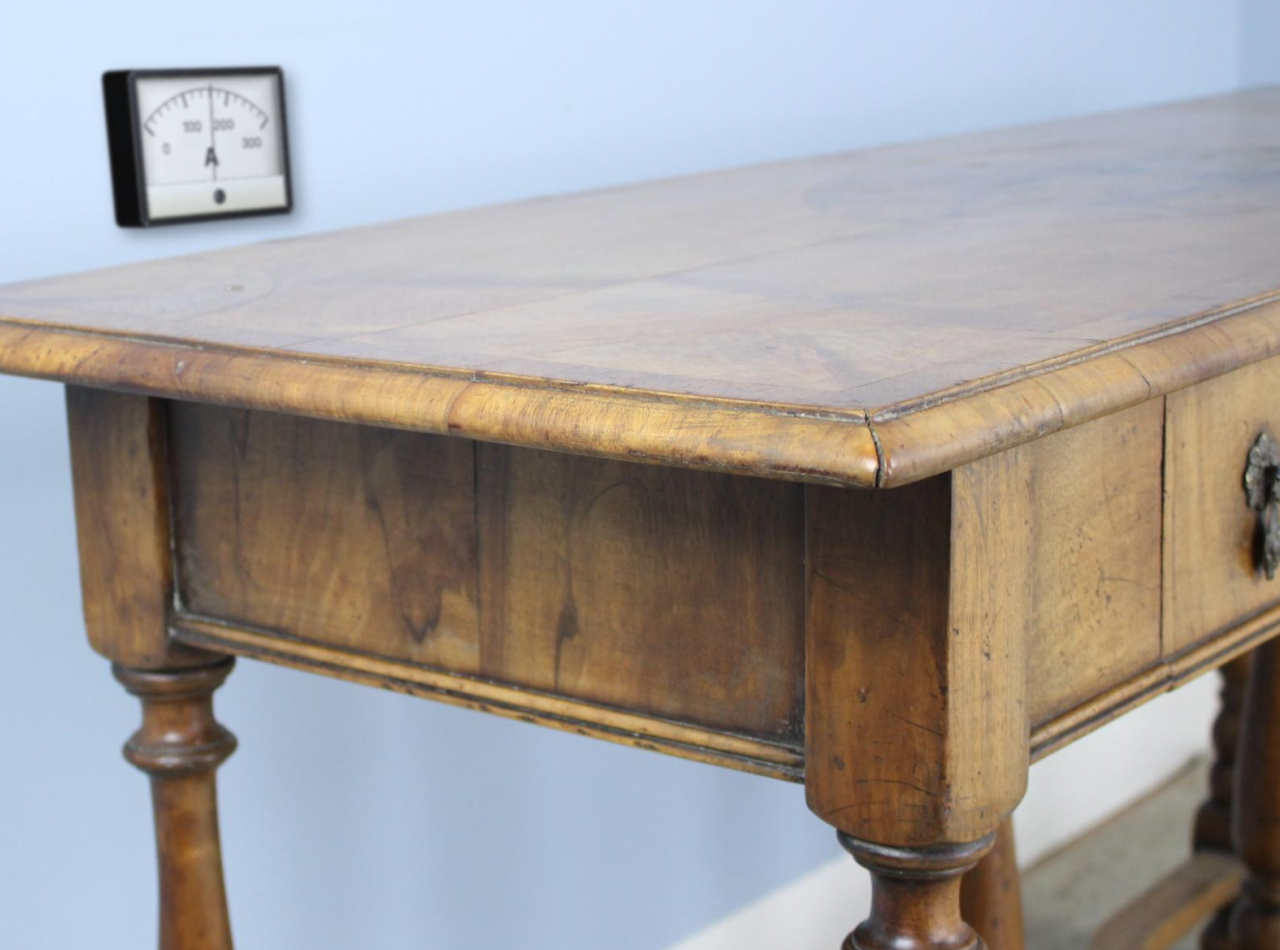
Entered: 160 (A)
